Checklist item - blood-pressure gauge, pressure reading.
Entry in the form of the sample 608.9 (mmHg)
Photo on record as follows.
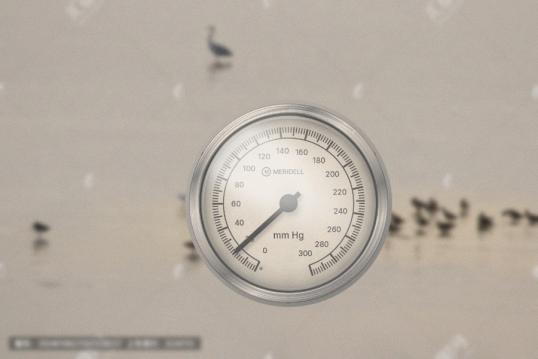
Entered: 20 (mmHg)
